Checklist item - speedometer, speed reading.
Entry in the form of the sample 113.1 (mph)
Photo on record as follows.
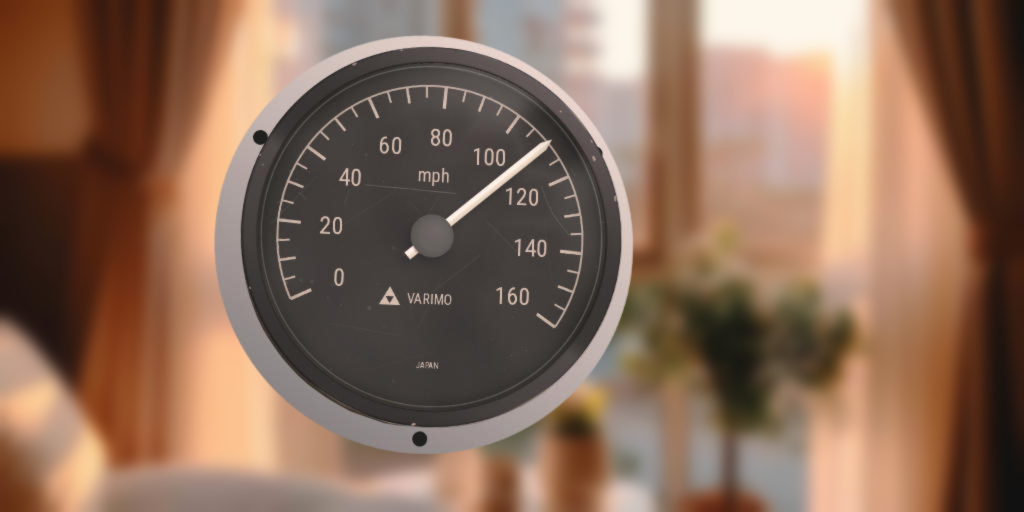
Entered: 110 (mph)
